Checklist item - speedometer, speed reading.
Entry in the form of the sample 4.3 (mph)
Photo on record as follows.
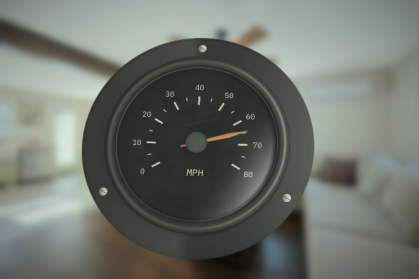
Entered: 65 (mph)
